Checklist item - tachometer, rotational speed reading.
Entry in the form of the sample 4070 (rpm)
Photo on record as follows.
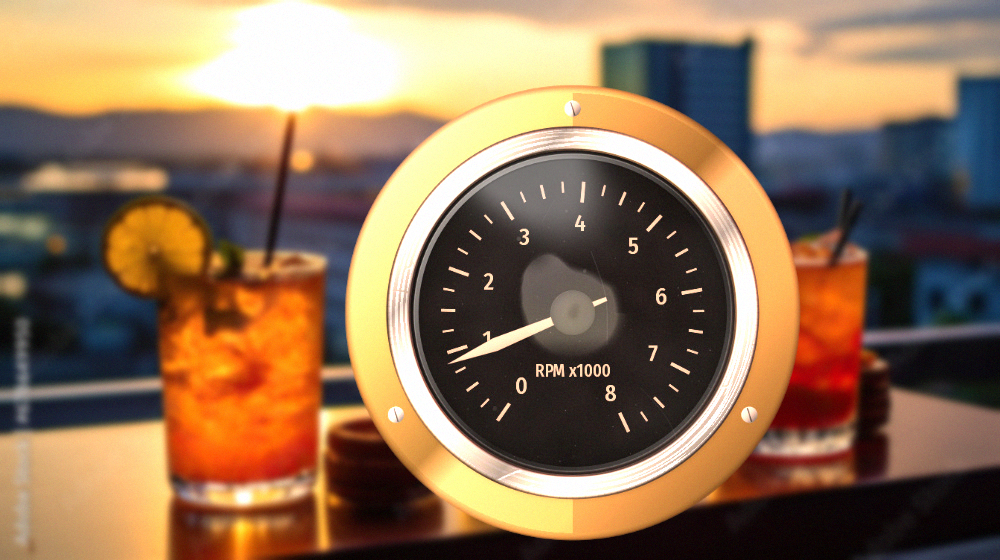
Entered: 875 (rpm)
